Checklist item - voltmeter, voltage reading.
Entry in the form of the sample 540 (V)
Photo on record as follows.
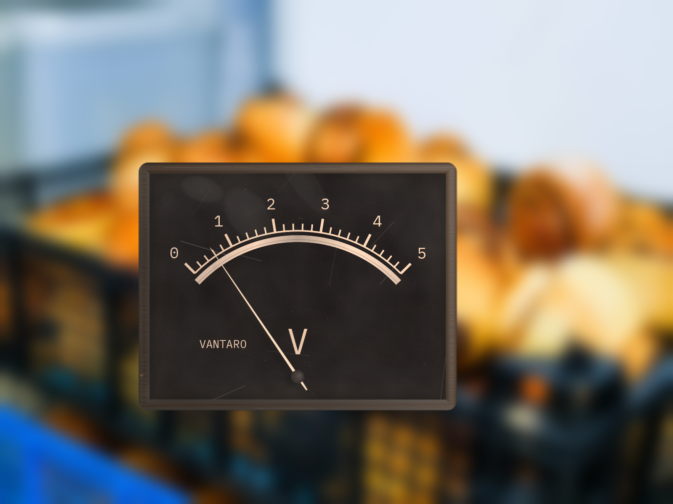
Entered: 0.6 (V)
